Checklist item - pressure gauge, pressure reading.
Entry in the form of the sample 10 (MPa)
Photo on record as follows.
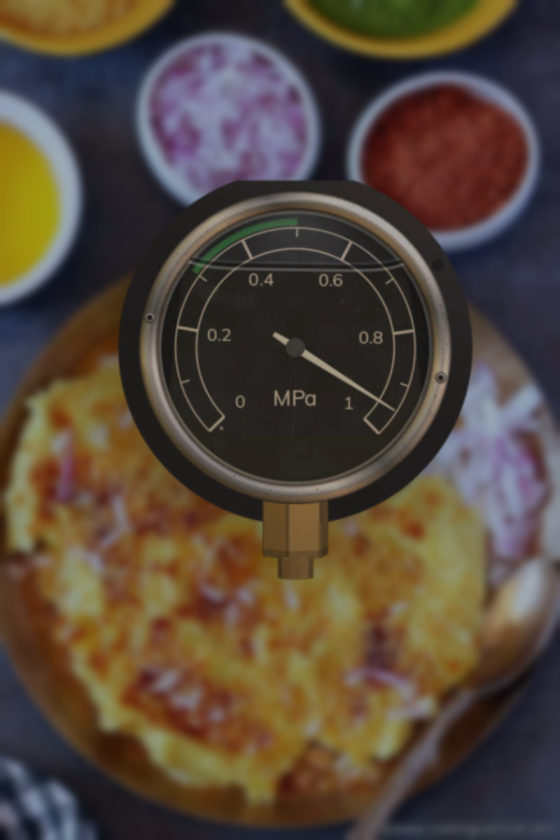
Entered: 0.95 (MPa)
